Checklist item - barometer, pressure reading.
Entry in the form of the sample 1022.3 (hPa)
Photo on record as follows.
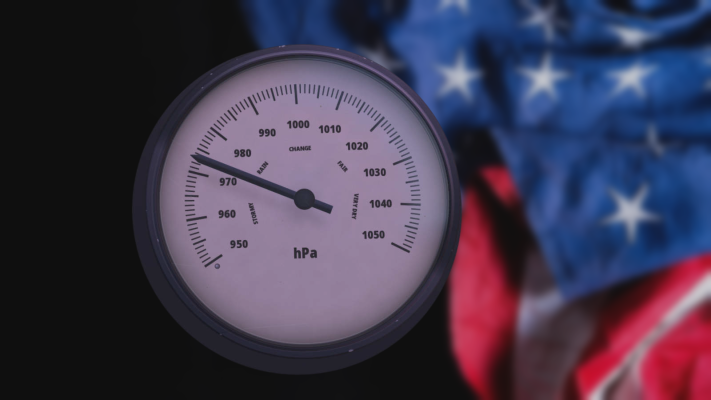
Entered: 973 (hPa)
